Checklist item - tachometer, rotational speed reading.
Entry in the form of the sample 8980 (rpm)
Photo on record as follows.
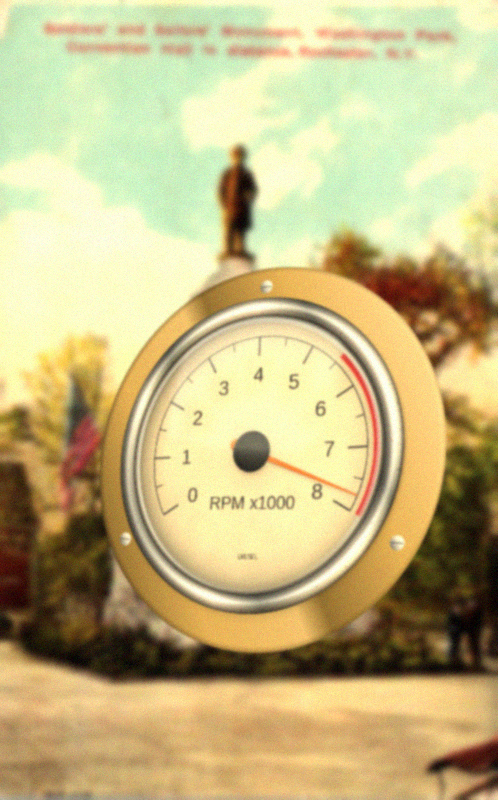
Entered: 7750 (rpm)
